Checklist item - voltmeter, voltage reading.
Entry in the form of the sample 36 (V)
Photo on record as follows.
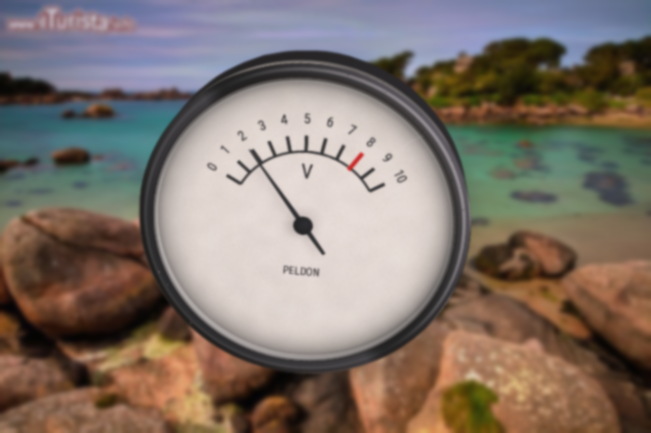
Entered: 2 (V)
